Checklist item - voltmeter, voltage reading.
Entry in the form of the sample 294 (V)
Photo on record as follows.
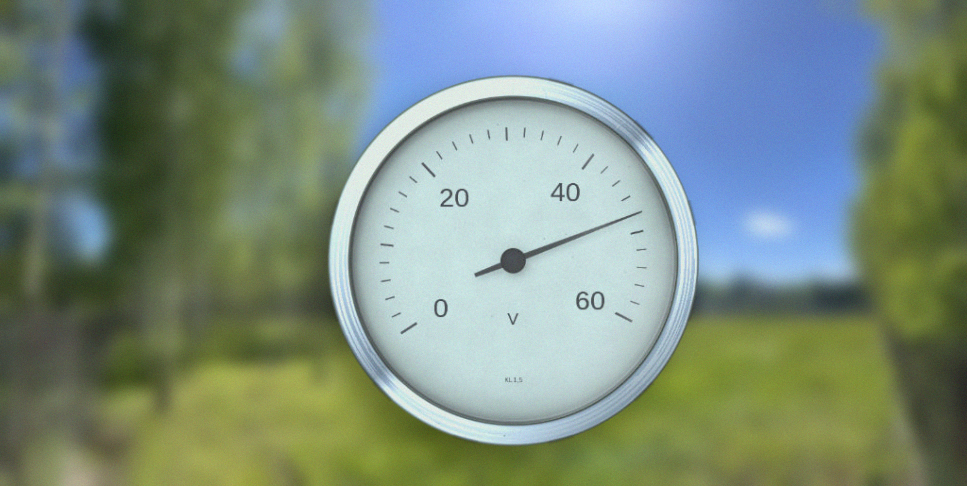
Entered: 48 (V)
